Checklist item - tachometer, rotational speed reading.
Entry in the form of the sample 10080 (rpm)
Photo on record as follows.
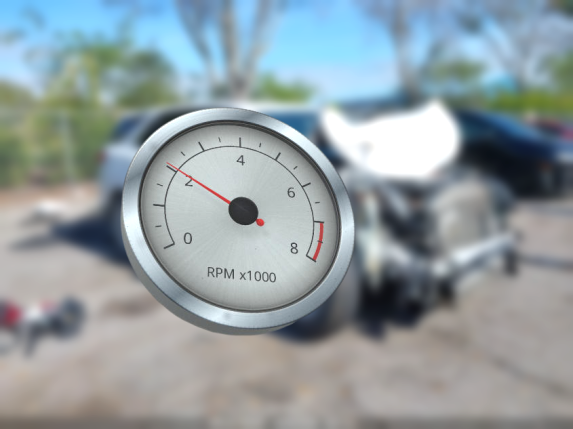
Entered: 2000 (rpm)
